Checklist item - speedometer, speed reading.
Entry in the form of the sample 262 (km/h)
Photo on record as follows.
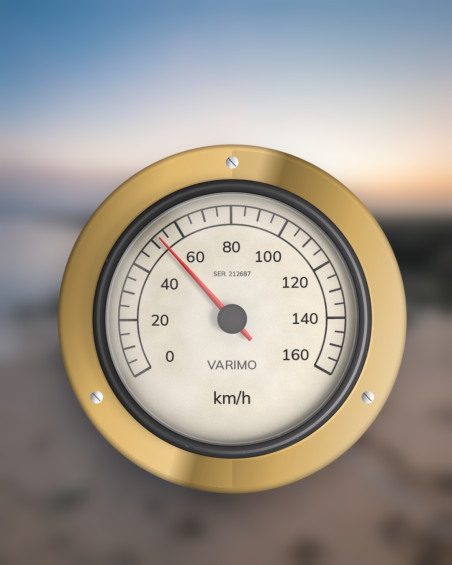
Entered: 52.5 (km/h)
